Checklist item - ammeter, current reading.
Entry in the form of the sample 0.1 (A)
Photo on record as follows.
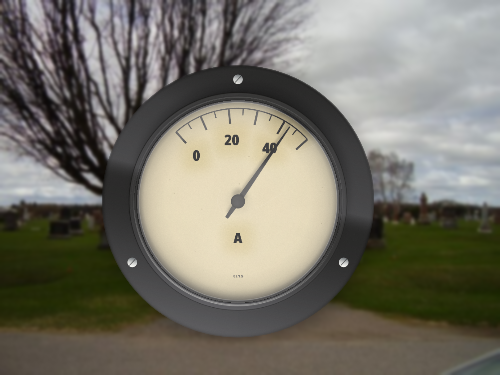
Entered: 42.5 (A)
